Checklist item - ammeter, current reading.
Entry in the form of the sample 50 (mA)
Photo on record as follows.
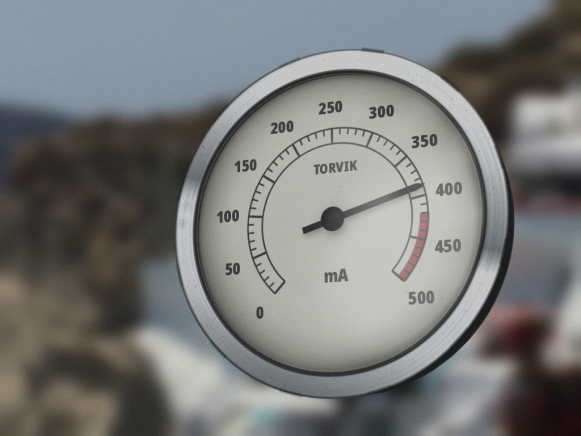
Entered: 390 (mA)
